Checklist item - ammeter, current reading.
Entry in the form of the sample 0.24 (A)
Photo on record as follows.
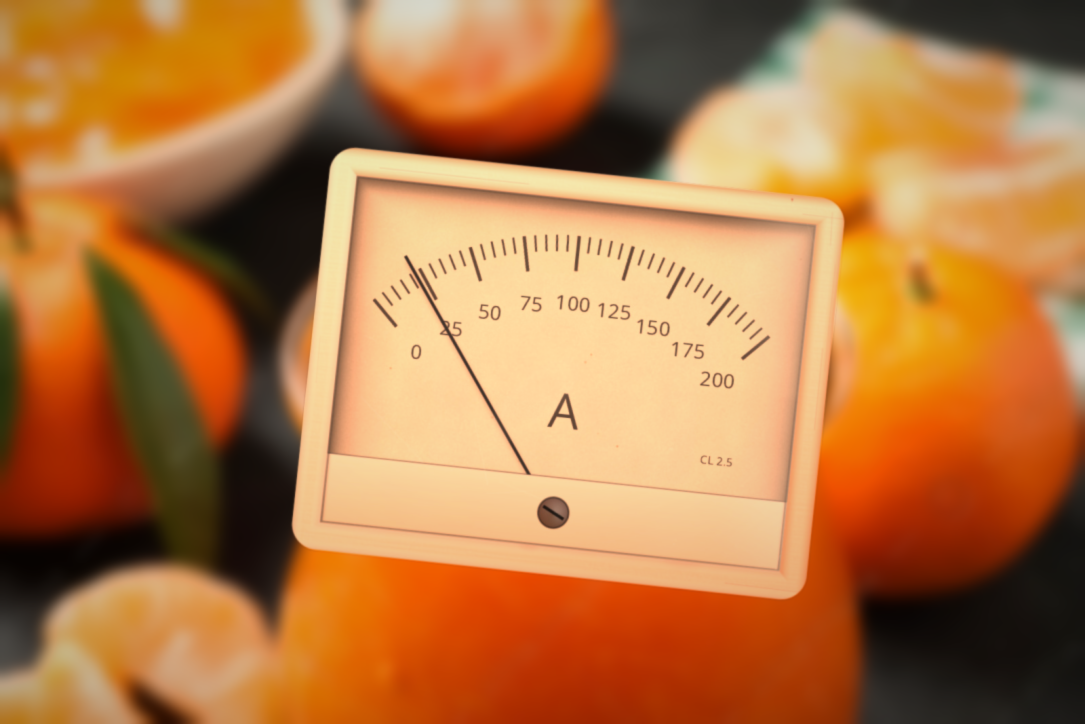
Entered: 22.5 (A)
